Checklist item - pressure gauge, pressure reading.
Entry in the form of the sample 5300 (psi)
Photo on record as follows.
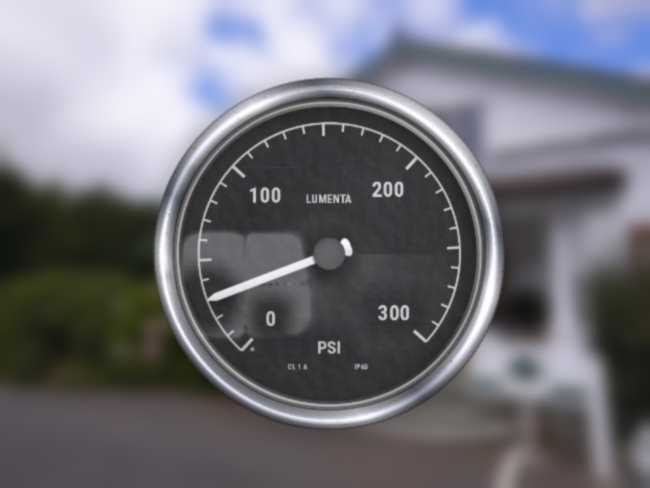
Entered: 30 (psi)
